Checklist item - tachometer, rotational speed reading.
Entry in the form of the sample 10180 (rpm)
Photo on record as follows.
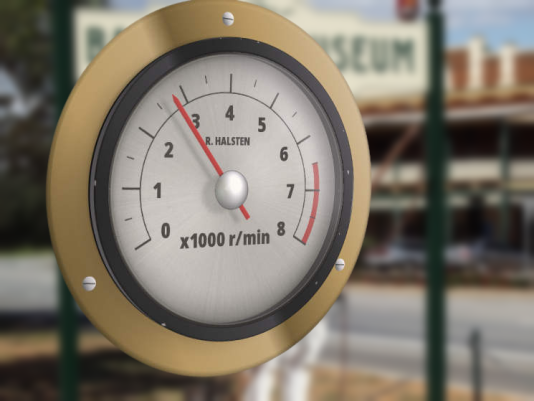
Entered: 2750 (rpm)
